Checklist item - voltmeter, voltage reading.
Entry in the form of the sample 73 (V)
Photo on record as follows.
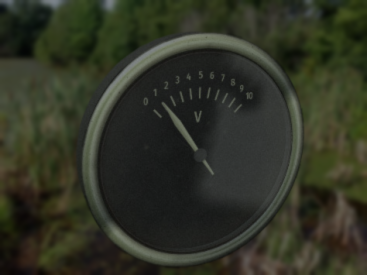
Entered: 1 (V)
